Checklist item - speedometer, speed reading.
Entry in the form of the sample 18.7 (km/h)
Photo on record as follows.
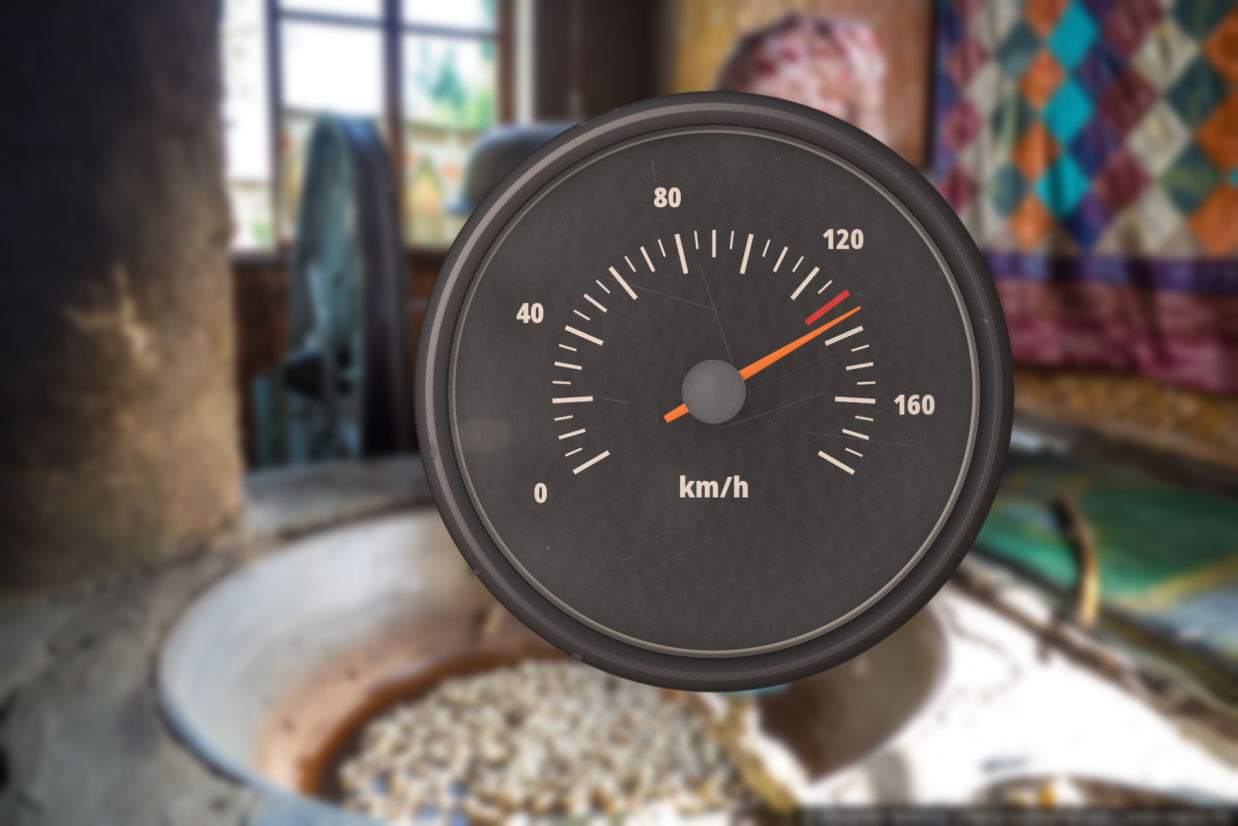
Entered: 135 (km/h)
